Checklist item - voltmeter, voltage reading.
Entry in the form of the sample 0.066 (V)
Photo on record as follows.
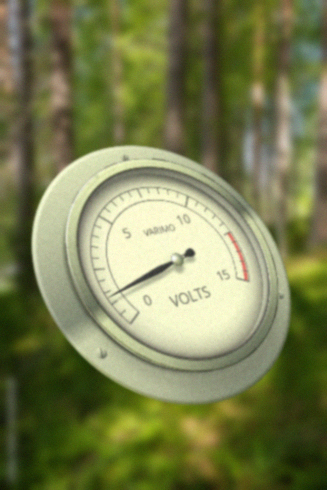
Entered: 1.25 (V)
